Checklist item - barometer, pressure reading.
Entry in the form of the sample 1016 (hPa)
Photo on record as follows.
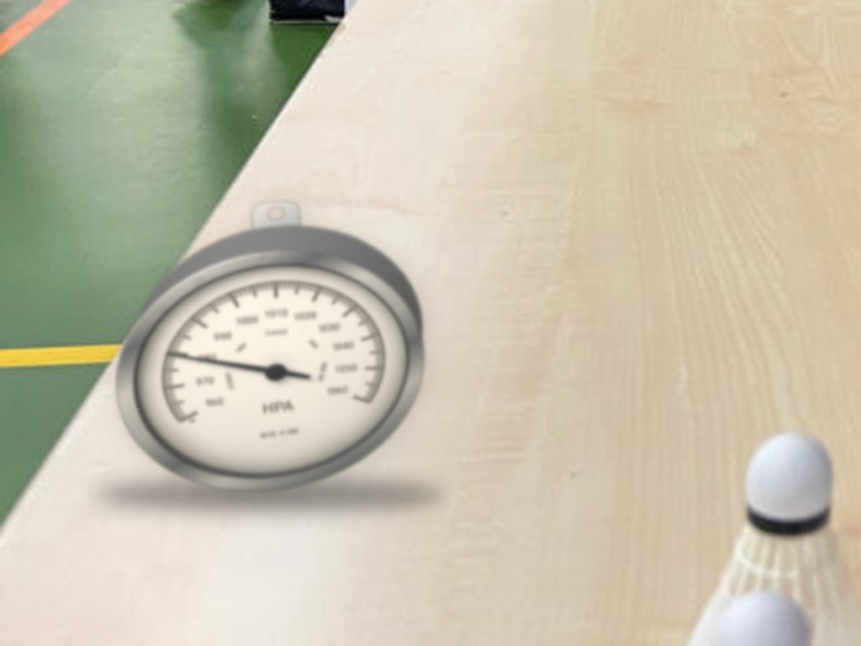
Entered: 980 (hPa)
